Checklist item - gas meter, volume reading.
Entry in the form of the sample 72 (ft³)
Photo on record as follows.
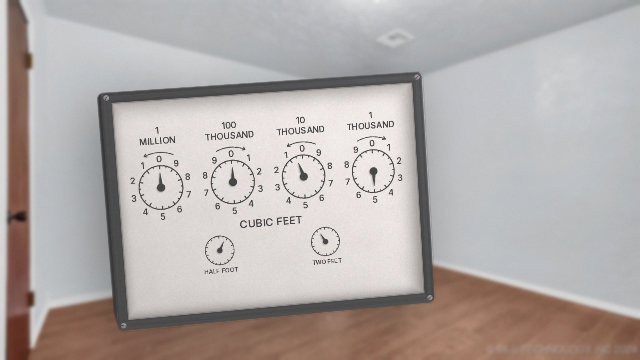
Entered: 500 (ft³)
